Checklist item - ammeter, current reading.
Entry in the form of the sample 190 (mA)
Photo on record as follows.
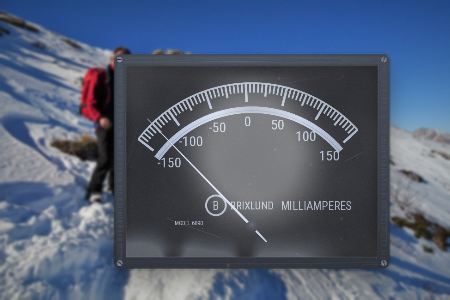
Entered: -125 (mA)
